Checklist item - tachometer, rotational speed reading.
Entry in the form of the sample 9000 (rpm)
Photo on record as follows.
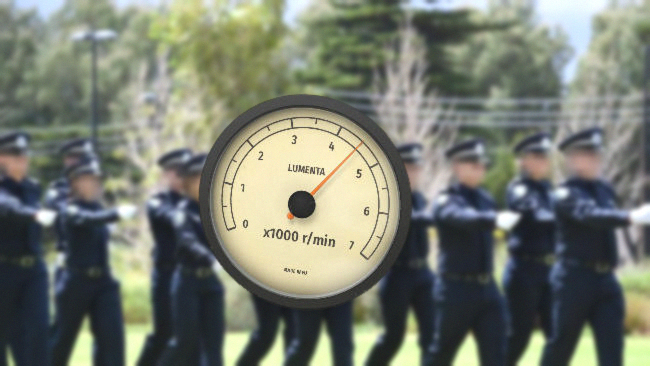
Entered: 4500 (rpm)
